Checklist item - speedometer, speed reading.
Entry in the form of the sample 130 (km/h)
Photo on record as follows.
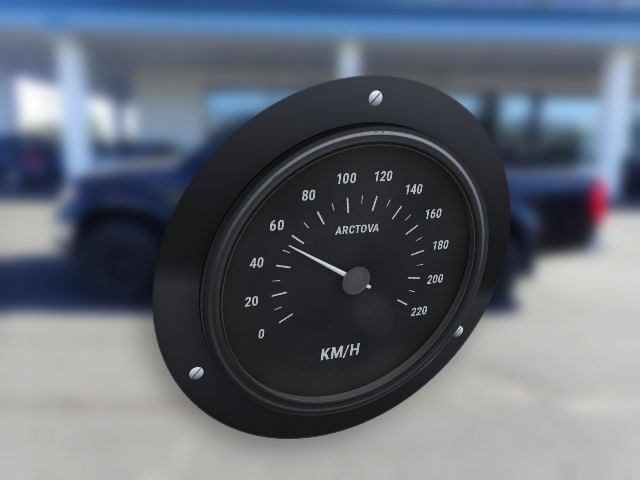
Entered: 55 (km/h)
